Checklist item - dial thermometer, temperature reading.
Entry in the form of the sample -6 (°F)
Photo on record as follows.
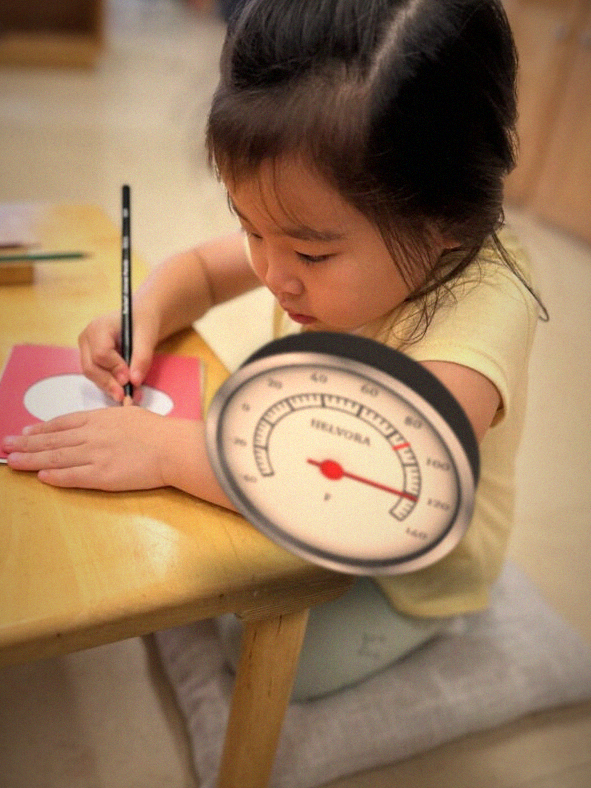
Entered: 120 (°F)
